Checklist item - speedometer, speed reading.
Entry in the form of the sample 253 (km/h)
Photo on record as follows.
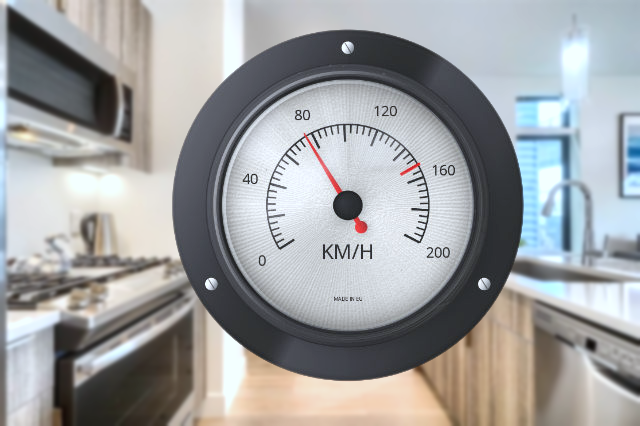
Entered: 76 (km/h)
